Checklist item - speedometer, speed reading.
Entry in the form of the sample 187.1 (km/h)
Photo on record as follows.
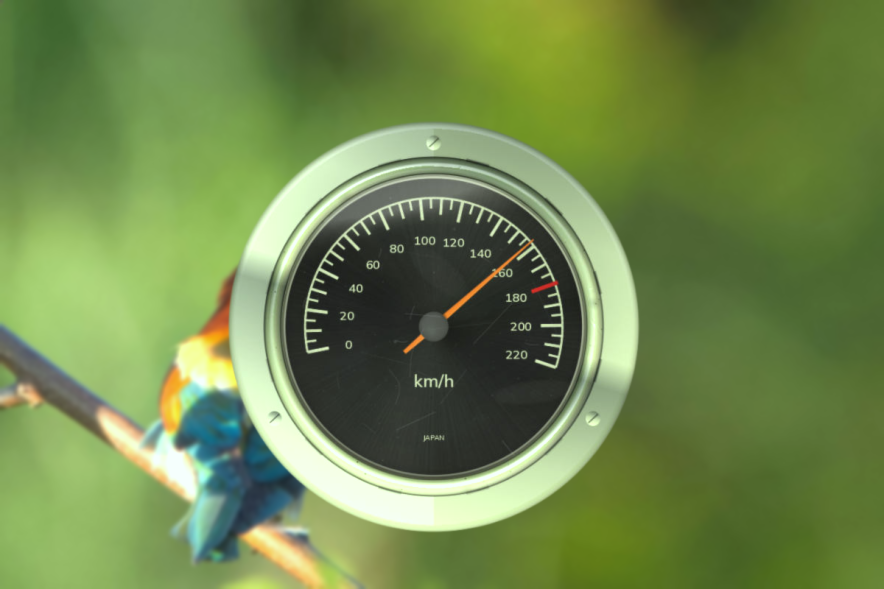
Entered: 157.5 (km/h)
